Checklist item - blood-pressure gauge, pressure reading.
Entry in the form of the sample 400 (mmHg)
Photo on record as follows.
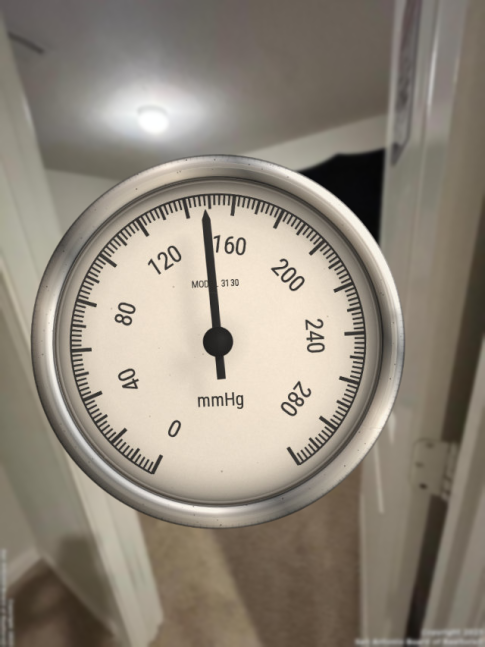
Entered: 148 (mmHg)
